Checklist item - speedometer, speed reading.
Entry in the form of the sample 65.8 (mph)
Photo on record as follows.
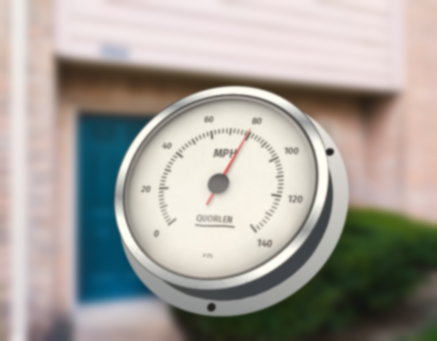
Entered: 80 (mph)
